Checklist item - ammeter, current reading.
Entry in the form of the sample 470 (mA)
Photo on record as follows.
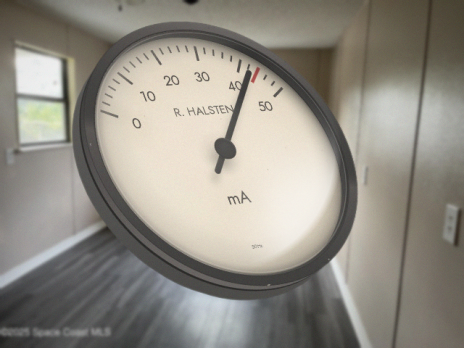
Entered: 42 (mA)
